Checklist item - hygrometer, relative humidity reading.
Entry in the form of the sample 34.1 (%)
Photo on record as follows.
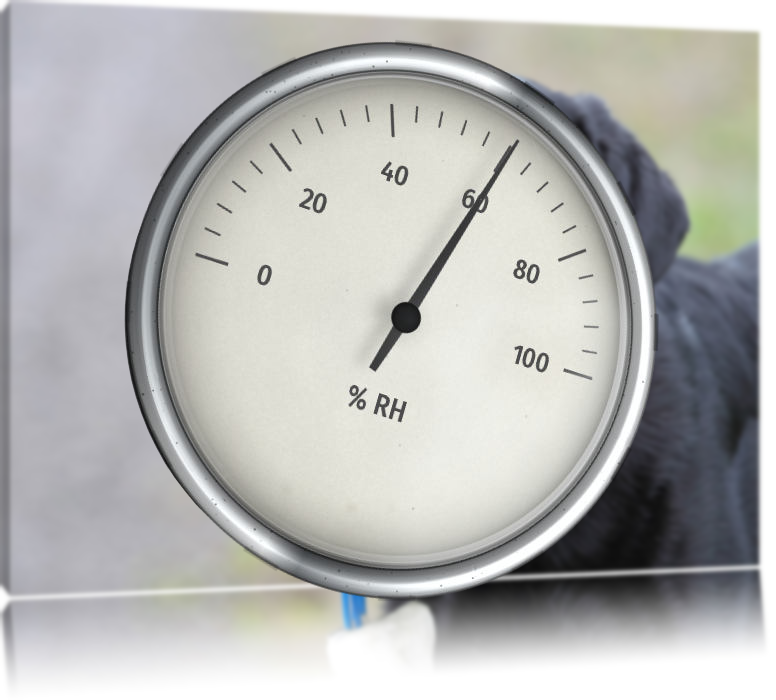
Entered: 60 (%)
